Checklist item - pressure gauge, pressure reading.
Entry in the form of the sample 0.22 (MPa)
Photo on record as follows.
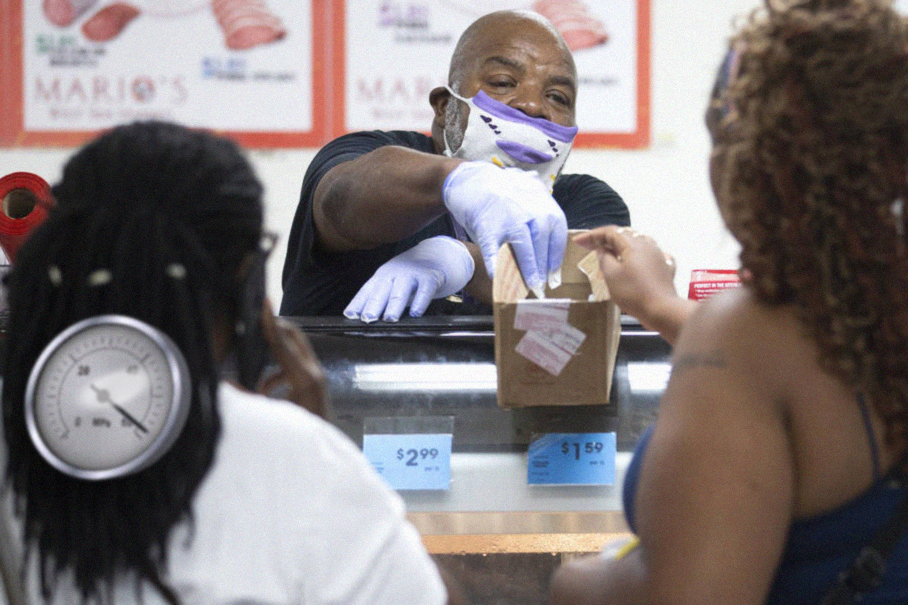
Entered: 58 (MPa)
